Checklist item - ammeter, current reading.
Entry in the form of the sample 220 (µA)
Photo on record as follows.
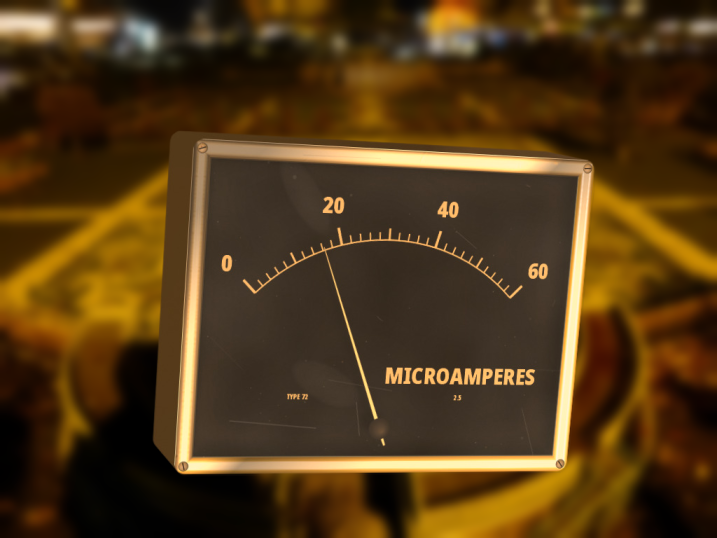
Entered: 16 (µA)
